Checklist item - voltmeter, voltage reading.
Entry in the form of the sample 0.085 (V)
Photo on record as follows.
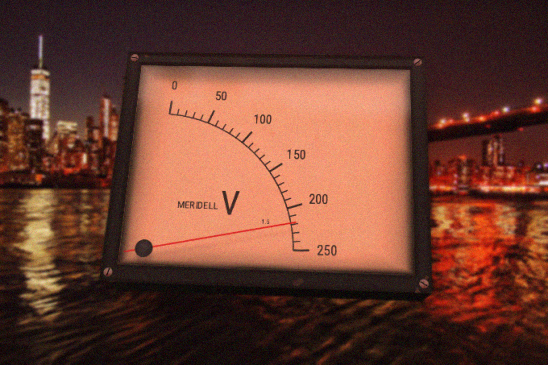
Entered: 220 (V)
